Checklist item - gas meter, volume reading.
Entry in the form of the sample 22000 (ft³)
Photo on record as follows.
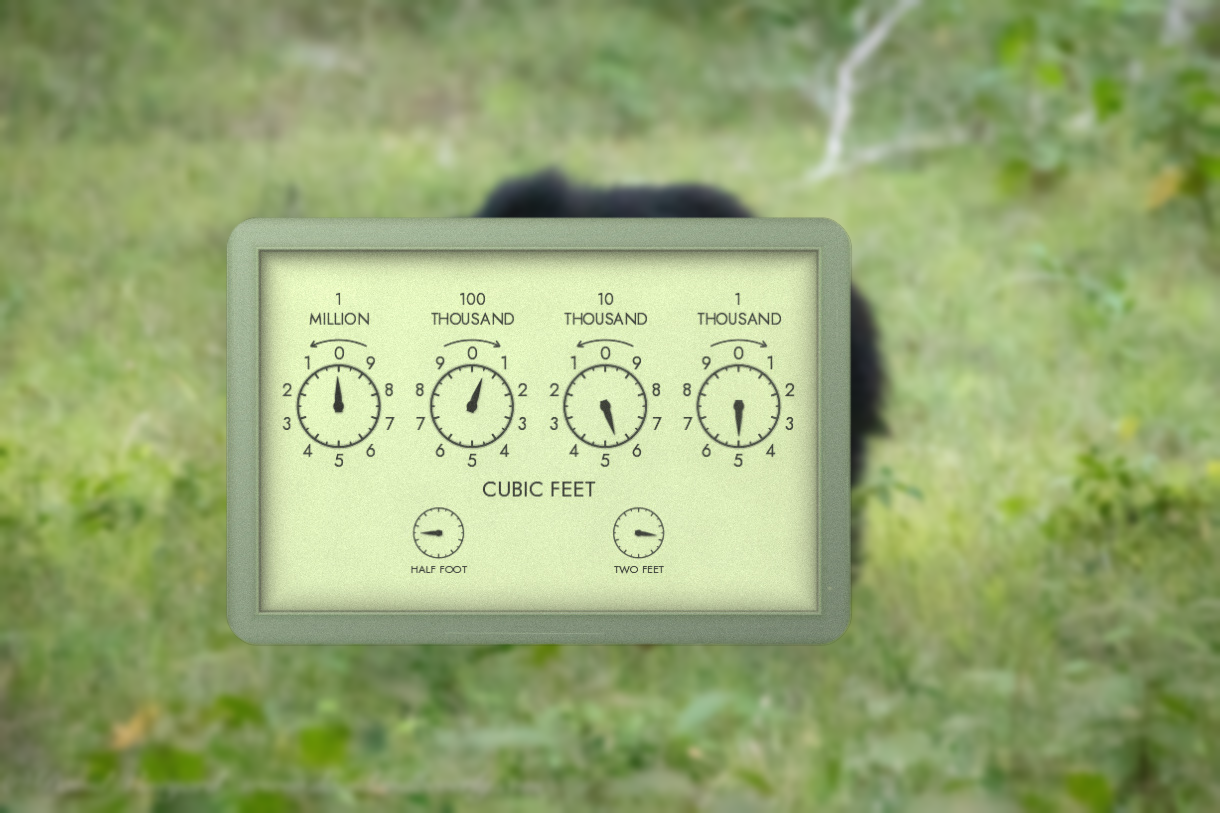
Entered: 5500 (ft³)
